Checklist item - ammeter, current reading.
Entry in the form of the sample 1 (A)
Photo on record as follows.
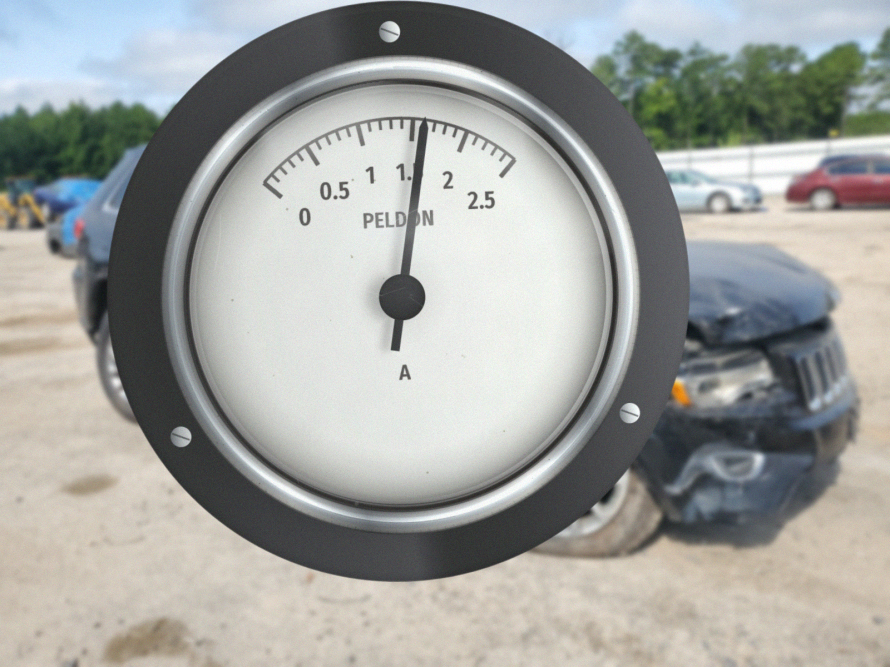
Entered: 1.6 (A)
